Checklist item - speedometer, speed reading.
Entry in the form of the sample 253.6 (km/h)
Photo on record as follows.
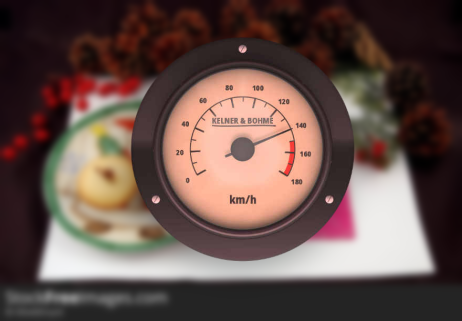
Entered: 140 (km/h)
